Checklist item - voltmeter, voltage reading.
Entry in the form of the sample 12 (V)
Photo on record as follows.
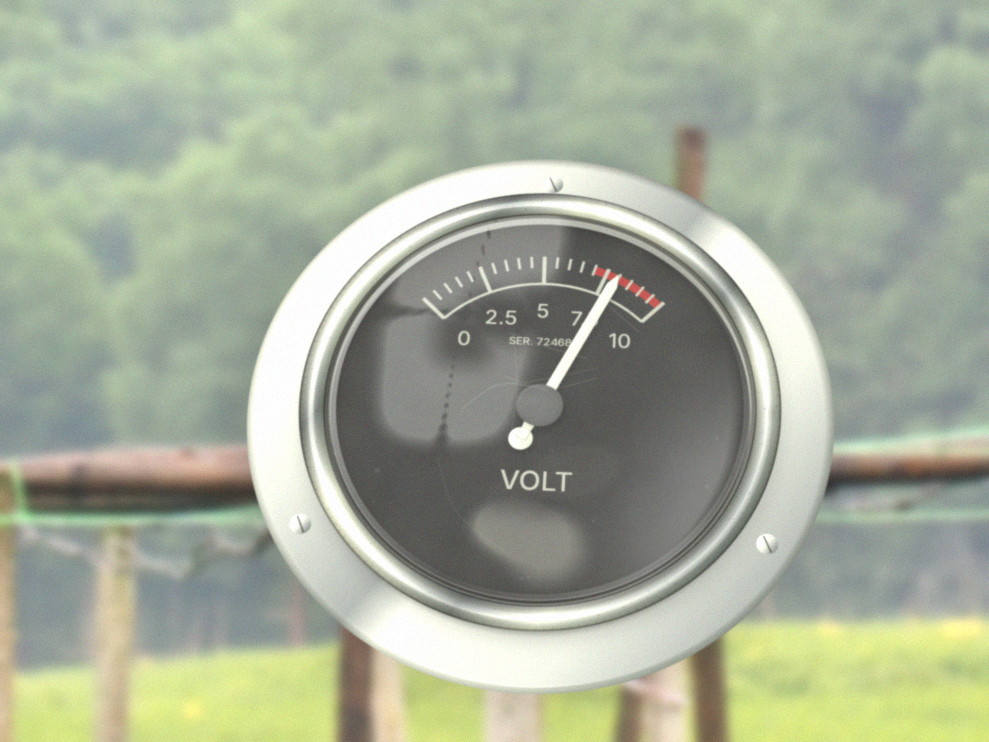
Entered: 8 (V)
